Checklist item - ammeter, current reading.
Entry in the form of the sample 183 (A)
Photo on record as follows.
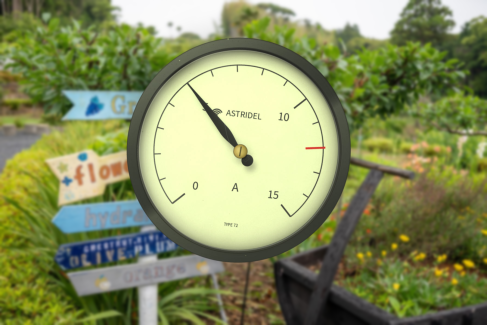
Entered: 5 (A)
